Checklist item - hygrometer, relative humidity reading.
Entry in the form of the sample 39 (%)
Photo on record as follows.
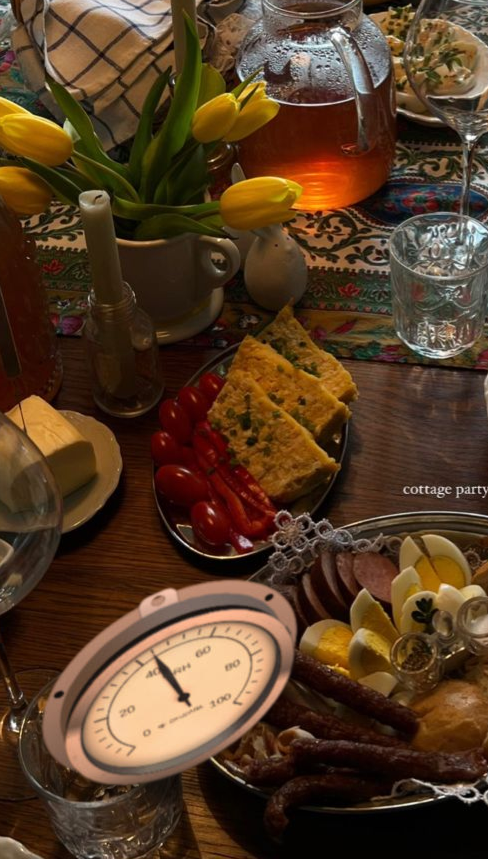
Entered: 44 (%)
